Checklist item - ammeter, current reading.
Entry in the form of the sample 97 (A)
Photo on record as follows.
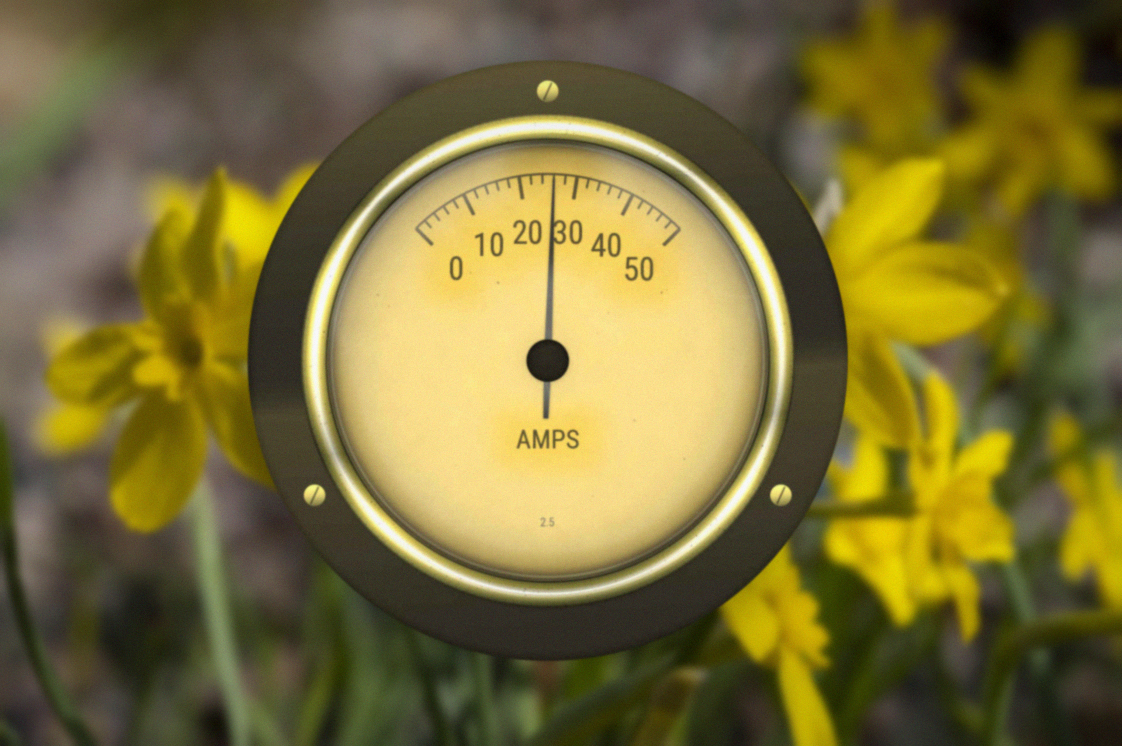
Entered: 26 (A)
